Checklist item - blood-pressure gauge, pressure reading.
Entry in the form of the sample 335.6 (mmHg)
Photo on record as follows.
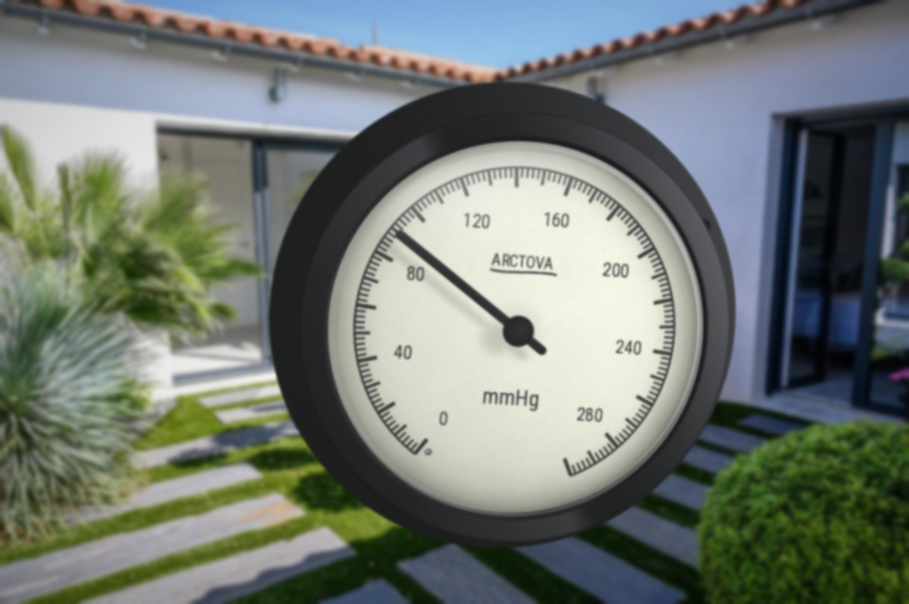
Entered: 90 (mmHg)
